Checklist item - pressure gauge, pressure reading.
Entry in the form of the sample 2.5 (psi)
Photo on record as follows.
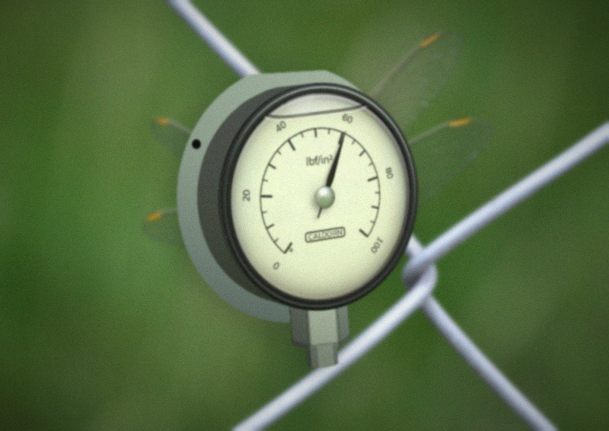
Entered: 60 (psi)
